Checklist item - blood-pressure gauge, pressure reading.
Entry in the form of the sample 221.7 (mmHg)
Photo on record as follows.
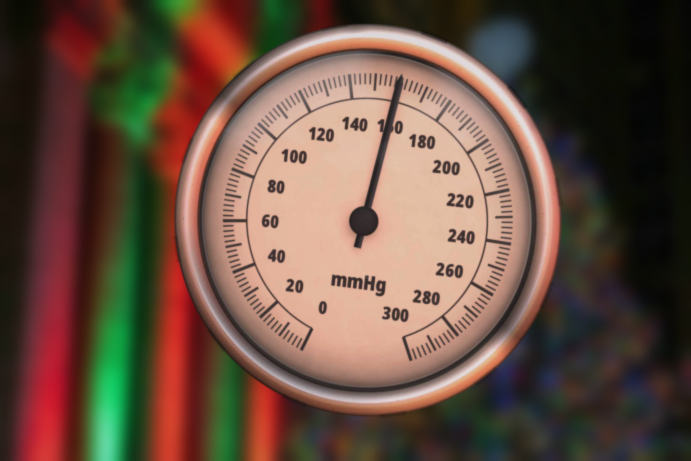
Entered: 160 (mmHg)
